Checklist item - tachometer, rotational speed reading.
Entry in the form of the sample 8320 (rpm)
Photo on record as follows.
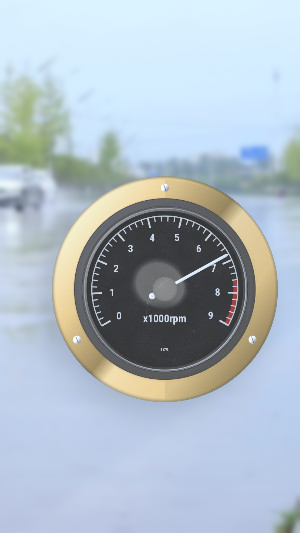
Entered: 6800 (rpm)
